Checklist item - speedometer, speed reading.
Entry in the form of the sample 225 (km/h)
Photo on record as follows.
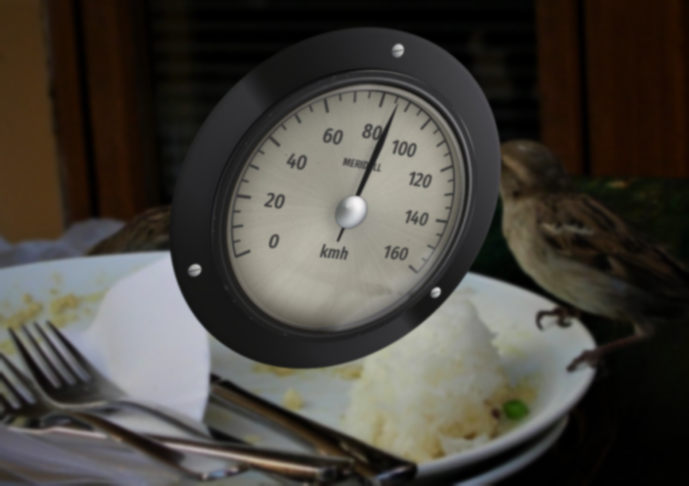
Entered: 85 (km/h)
